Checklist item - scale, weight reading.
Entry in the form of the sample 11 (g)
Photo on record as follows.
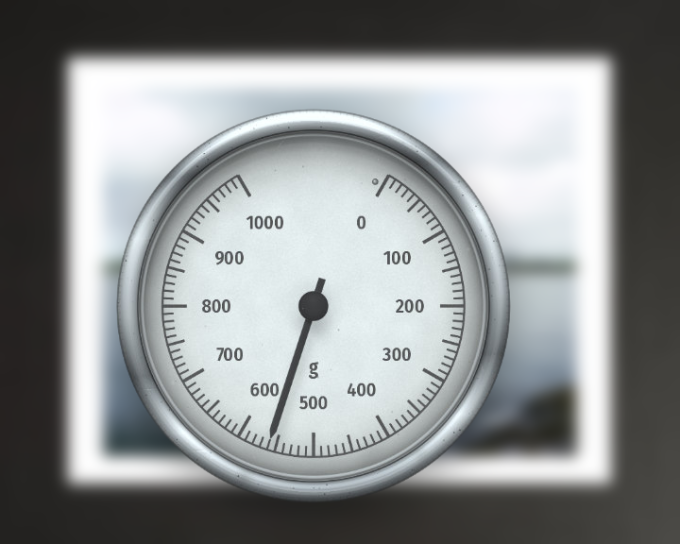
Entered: 560 (g)
